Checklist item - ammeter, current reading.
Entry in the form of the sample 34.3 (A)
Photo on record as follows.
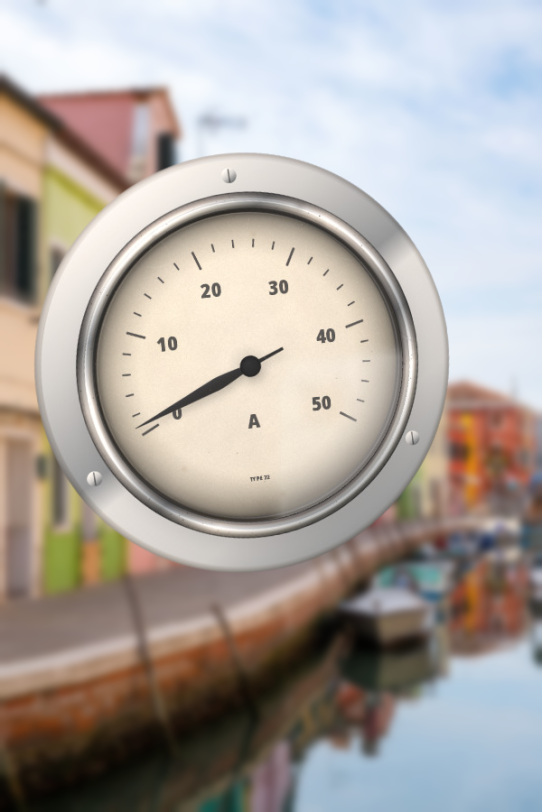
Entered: 1 (A)
